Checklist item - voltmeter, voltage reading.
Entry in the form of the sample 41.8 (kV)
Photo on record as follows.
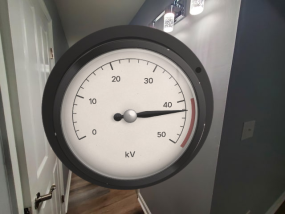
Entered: 42 (kV)
